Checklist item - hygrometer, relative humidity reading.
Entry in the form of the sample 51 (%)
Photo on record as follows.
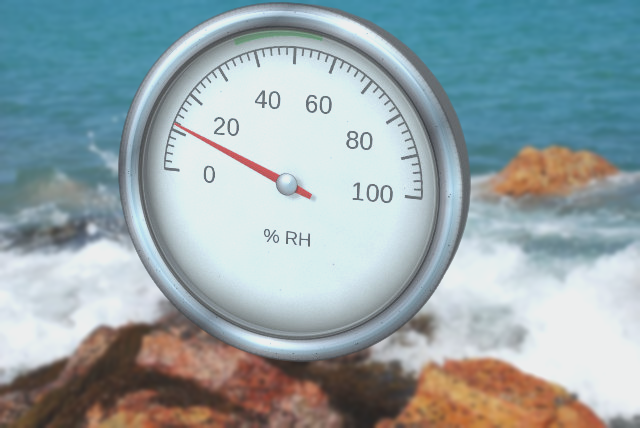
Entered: 12 (%)
